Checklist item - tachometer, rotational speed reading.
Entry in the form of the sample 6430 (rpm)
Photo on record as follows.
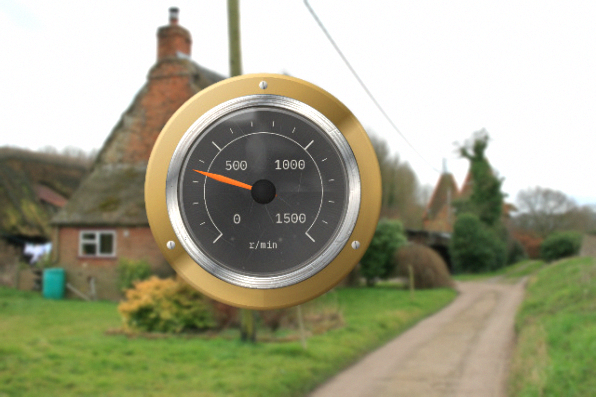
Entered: 350 (rpm)
